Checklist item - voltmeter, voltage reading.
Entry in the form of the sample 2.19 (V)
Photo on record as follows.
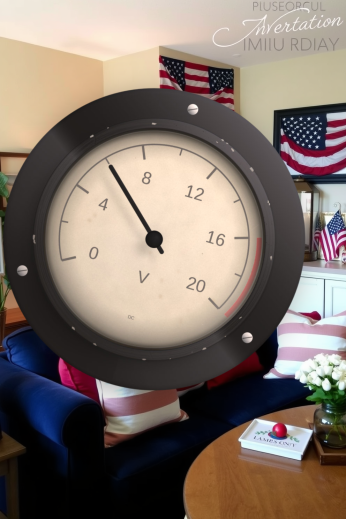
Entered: 6 (V)
